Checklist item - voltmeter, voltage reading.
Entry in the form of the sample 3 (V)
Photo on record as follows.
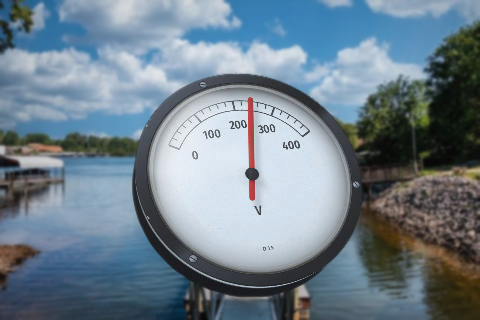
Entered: 240 (V)
